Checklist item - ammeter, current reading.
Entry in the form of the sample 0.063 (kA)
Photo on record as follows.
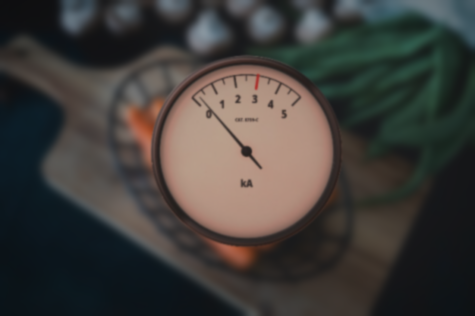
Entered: 0.25 (kA)
